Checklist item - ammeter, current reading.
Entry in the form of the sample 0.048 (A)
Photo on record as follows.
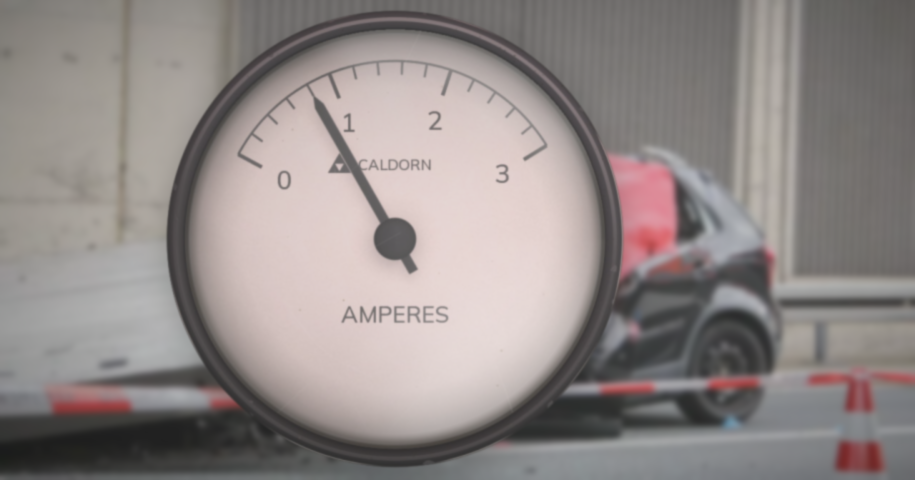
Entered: 0.8 (A)
